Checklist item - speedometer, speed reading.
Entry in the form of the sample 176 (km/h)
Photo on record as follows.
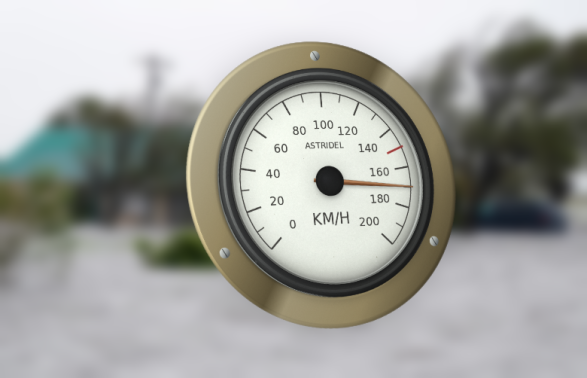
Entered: 170 (km/h)
